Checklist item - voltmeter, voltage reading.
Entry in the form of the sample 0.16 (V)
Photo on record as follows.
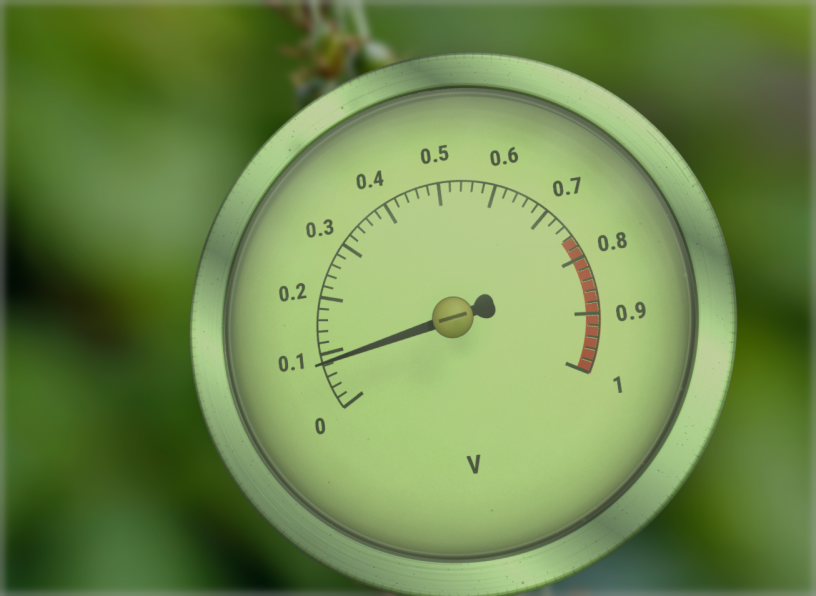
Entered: 0.08 (V)
